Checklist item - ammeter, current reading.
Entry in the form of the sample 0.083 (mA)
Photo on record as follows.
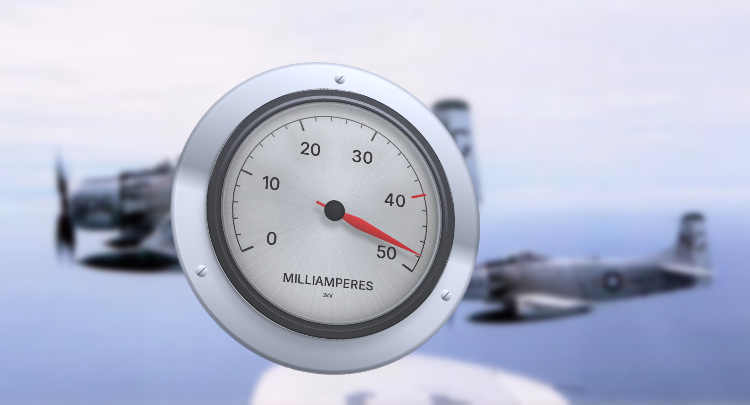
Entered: 48 (mA)
